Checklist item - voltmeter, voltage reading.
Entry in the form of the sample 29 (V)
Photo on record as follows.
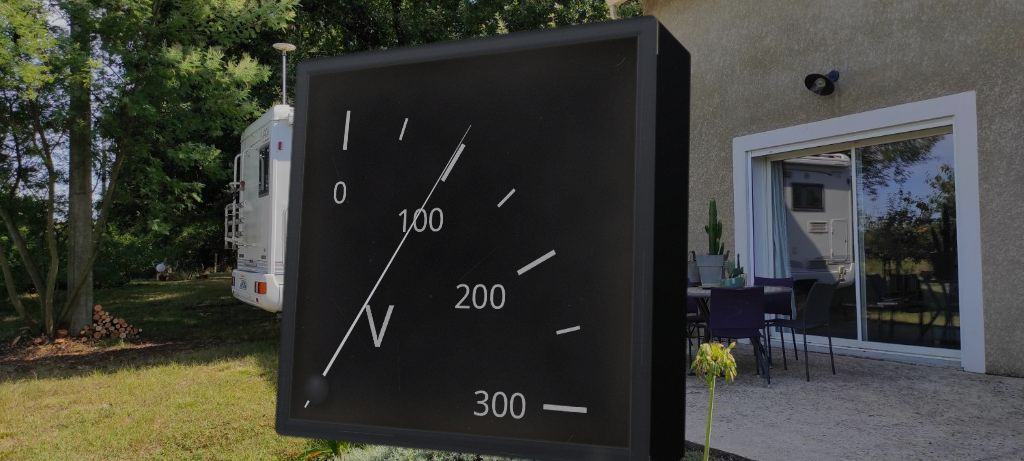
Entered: 100 (V)
